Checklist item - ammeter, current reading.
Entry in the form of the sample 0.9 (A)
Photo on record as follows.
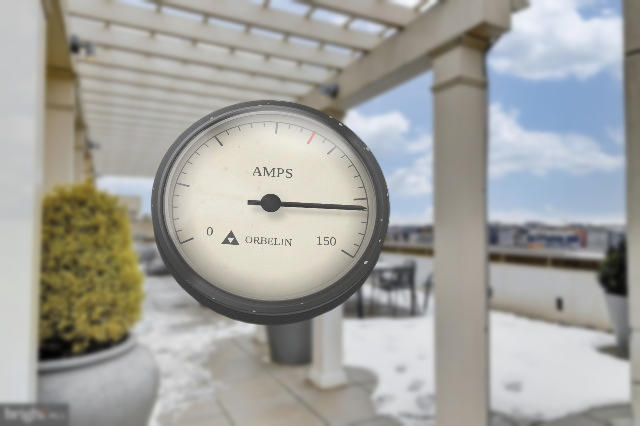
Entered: 130 (A)
